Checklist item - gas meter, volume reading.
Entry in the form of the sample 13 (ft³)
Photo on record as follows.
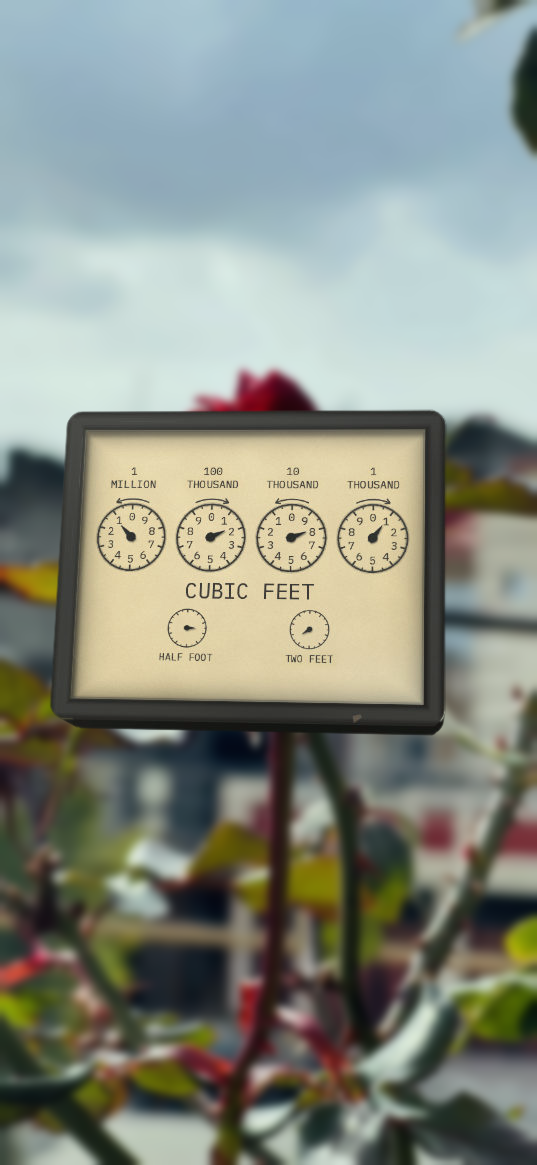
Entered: 118100 (ft³)
